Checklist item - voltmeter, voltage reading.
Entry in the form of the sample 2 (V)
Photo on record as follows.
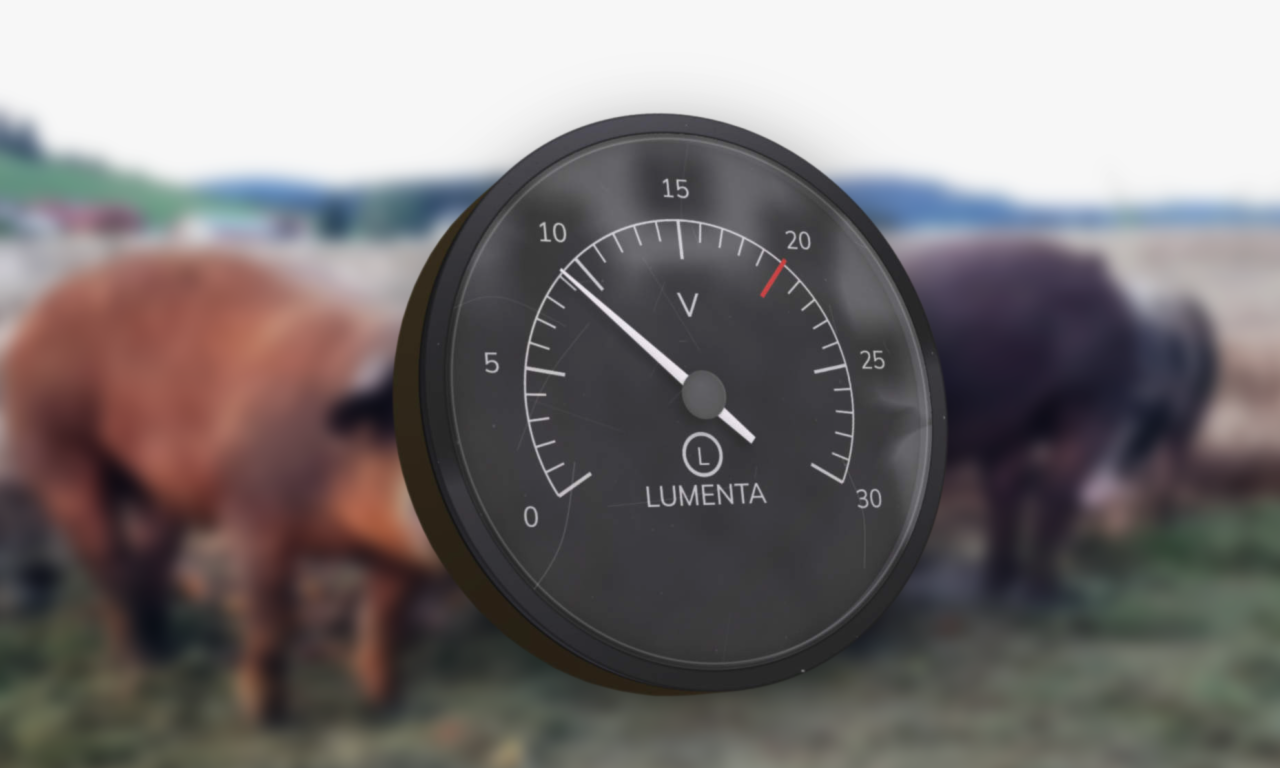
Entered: 9 (V)
